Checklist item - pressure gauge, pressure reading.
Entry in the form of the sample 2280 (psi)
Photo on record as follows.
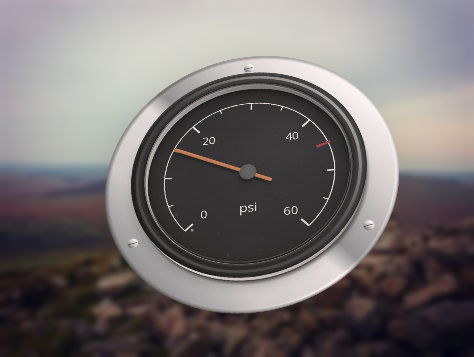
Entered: 15 (psi)
